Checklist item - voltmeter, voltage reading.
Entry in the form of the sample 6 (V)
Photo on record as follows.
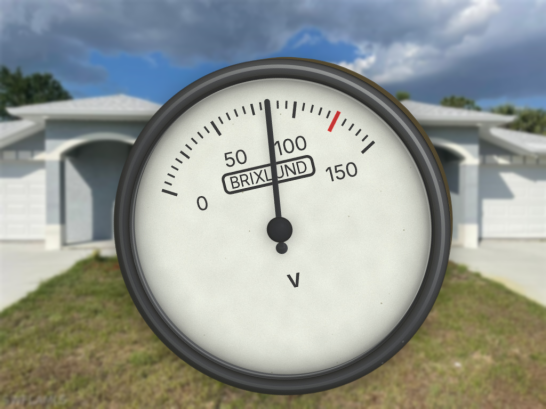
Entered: 85 (V)
